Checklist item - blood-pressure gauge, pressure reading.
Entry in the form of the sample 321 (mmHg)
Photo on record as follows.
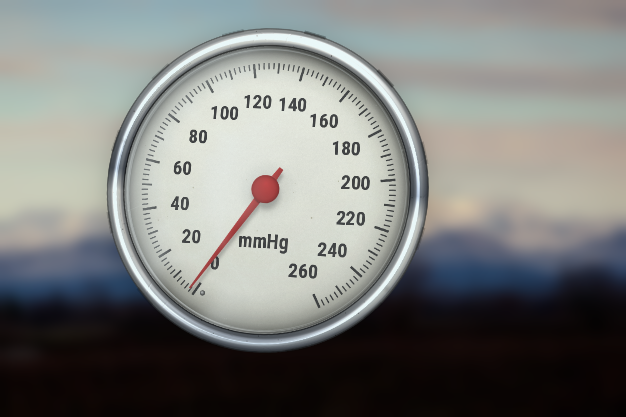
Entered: 2 (mmHg)
